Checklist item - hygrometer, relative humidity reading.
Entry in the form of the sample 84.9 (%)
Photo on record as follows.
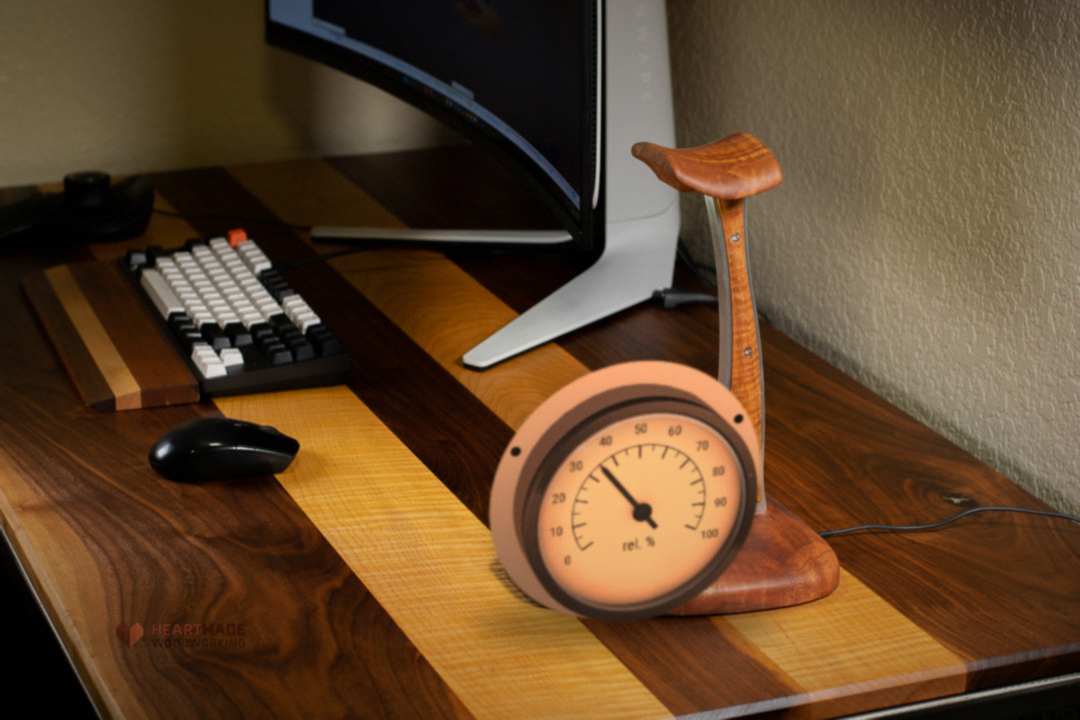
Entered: 35 (%)
